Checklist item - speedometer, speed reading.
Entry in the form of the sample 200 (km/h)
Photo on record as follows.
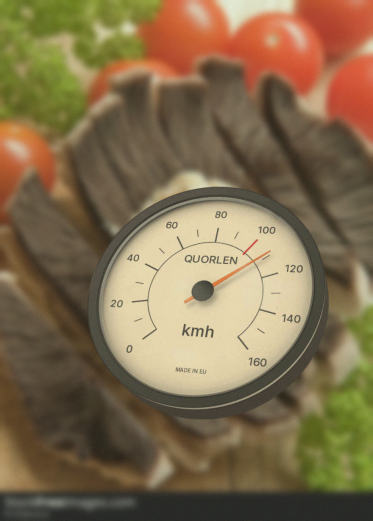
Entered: 110 (km/h)
